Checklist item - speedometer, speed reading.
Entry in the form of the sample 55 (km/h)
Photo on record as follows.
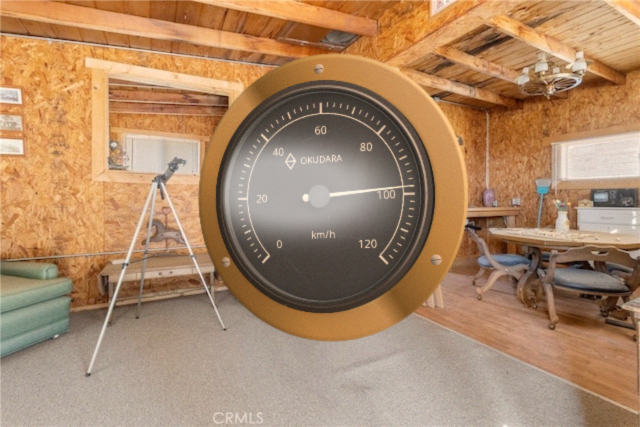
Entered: 98 (km/h)
